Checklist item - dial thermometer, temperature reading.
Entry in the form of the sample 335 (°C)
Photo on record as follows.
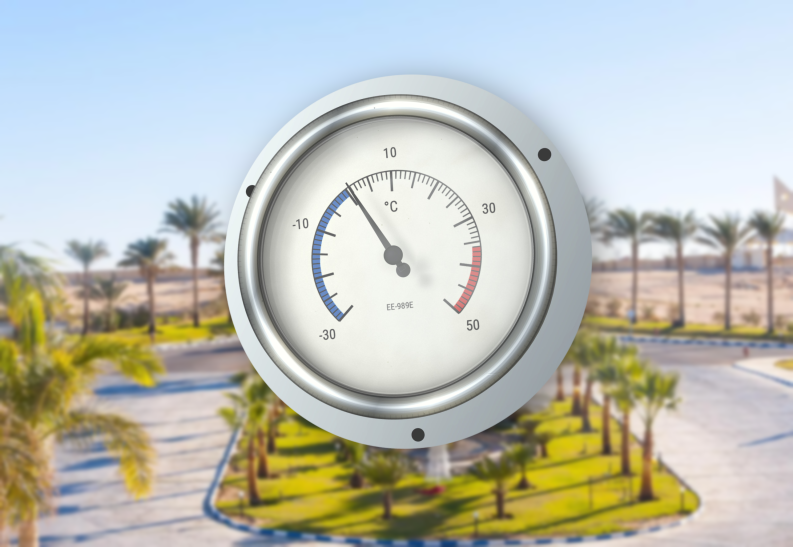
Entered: 1 (°C)
